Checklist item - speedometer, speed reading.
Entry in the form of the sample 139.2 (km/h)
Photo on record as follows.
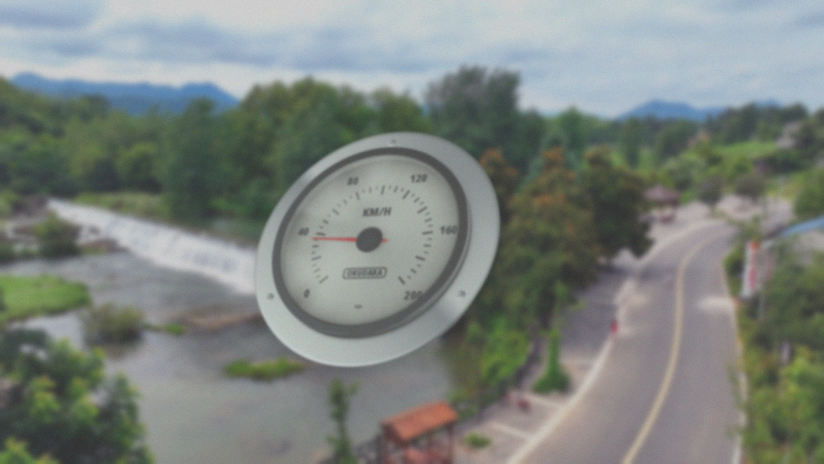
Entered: 35 (km/h)
